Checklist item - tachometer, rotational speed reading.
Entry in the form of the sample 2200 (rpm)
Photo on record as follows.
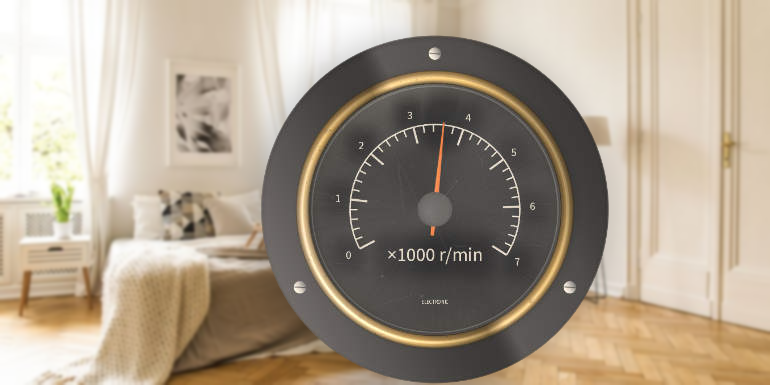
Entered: 3600 (rpm)
